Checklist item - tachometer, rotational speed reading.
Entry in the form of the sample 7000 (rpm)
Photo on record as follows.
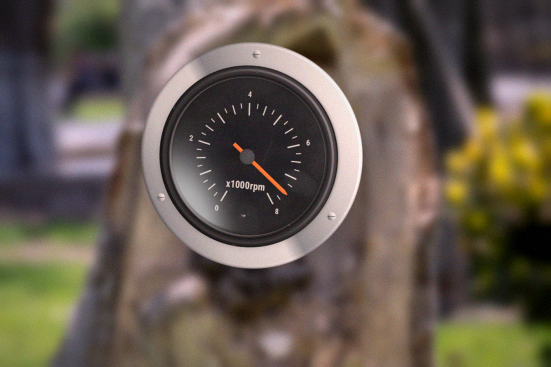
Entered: 7500 (rpm)
